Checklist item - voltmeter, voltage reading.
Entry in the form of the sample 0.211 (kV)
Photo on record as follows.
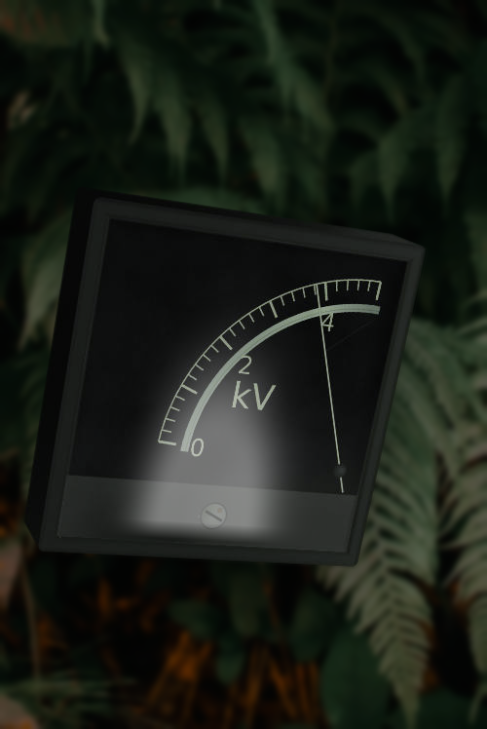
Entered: 3.8 (kV)
